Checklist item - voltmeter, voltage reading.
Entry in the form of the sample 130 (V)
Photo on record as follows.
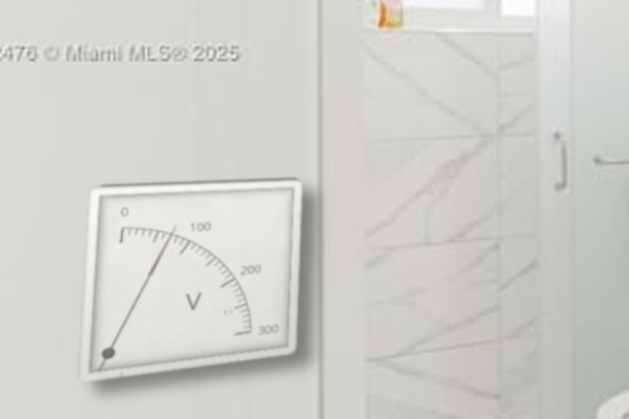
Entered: 70 (V)
